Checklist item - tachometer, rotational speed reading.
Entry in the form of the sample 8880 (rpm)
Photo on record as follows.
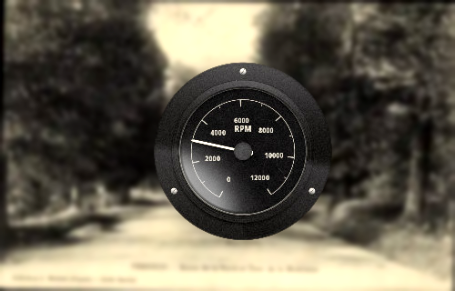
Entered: 3000 (rpm)
